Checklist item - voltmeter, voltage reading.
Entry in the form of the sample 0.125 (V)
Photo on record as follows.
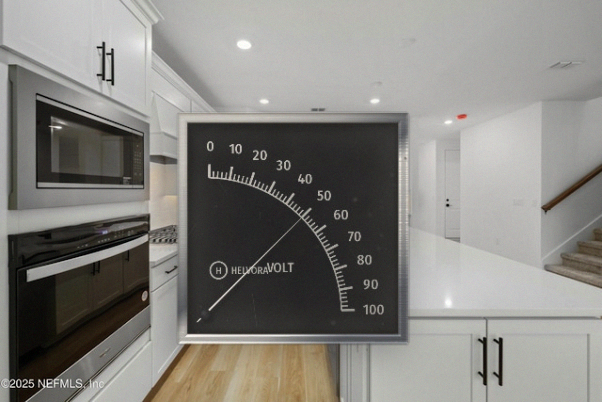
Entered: 50 (V)
